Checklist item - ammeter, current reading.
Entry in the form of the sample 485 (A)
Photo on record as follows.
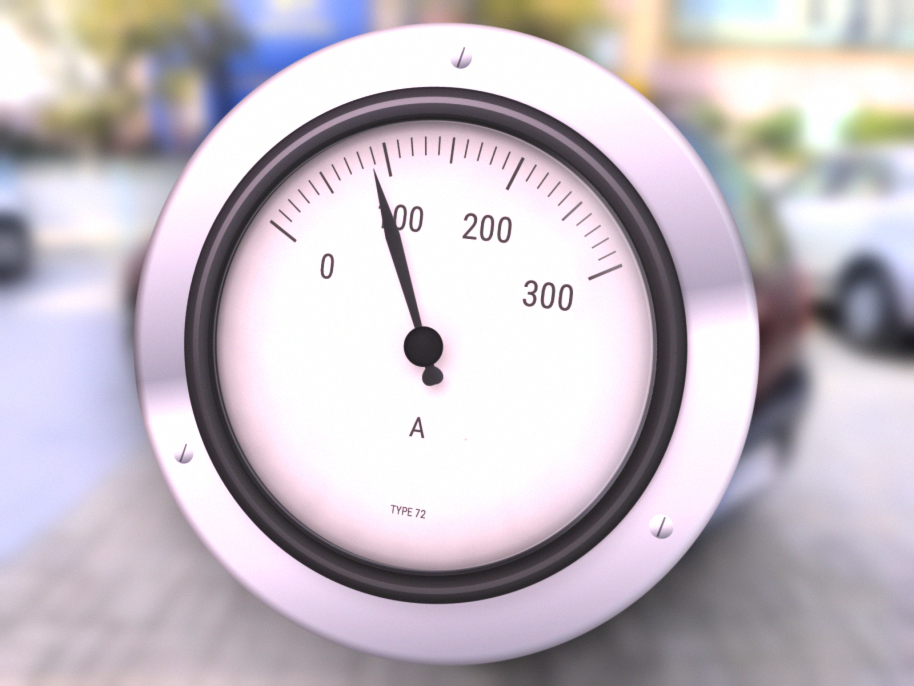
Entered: 90 (A)
